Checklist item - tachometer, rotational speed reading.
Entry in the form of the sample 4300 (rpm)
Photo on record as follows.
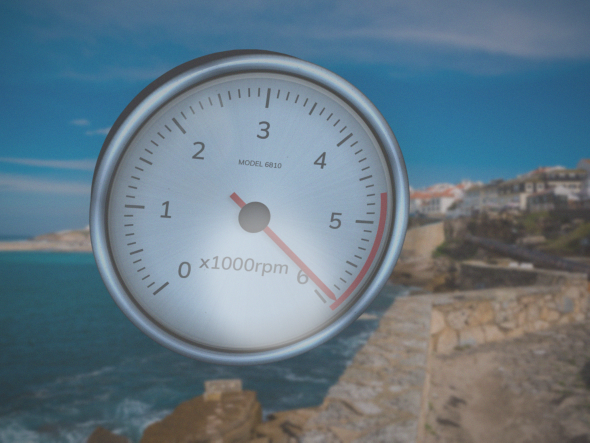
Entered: 5900 (rpm)
